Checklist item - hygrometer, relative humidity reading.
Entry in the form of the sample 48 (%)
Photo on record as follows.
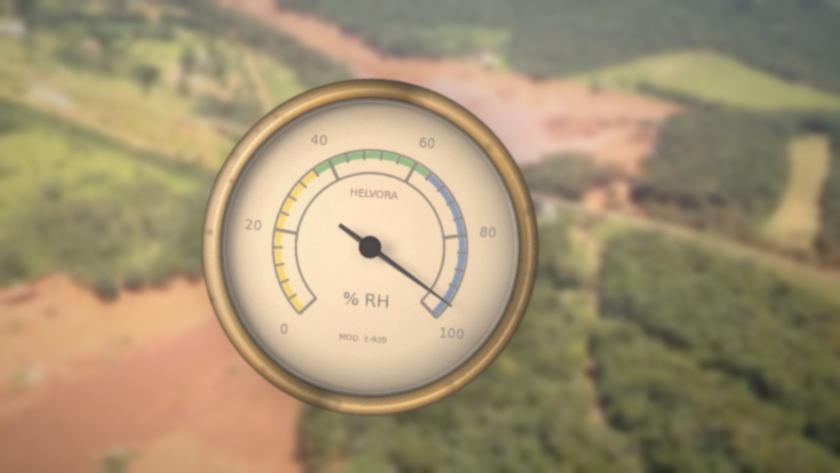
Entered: 96 (%)
